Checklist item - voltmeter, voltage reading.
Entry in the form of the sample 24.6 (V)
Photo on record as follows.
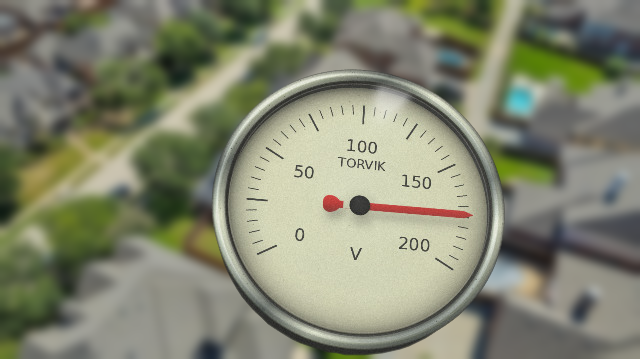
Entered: 175 (V)
